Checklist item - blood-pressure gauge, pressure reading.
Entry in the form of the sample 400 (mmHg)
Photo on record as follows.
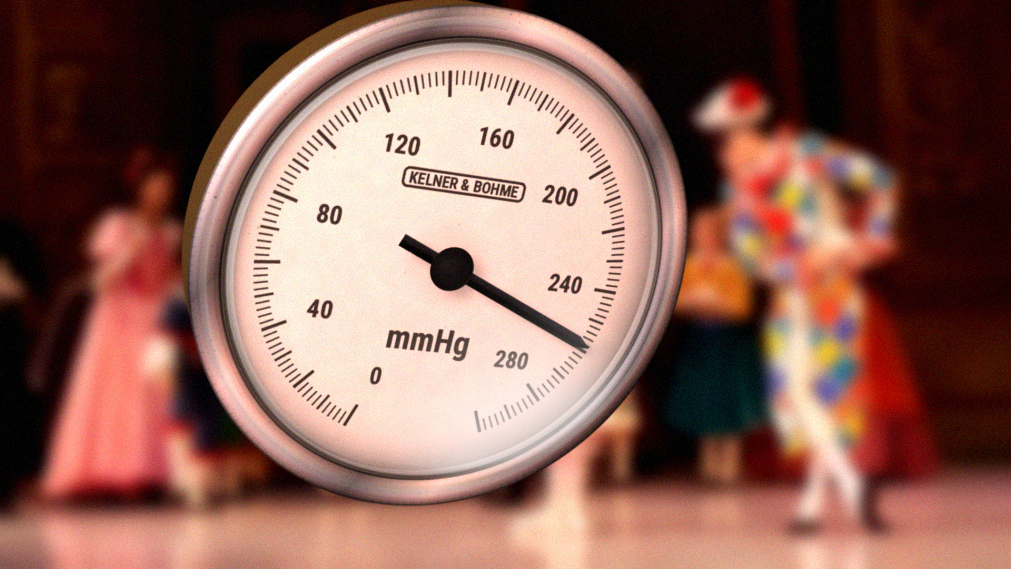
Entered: 258 (mmHg)
